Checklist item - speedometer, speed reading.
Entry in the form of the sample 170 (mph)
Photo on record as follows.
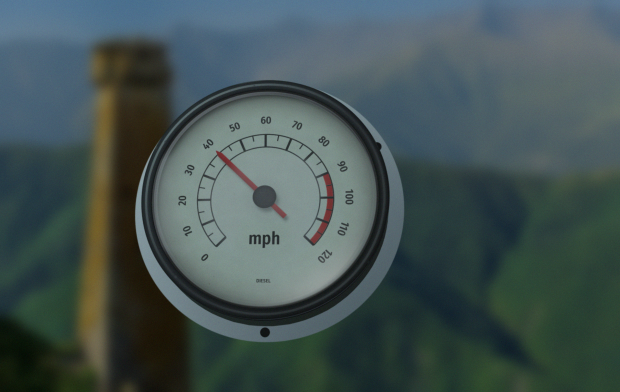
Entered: 40 (mph)
